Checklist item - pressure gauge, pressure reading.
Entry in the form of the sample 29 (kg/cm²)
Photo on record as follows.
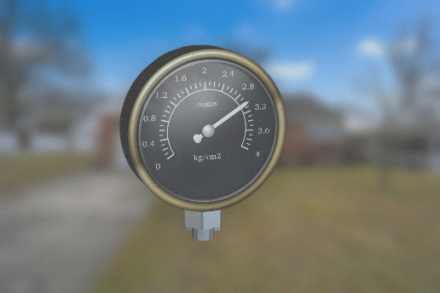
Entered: 3 (kg/cm²)
